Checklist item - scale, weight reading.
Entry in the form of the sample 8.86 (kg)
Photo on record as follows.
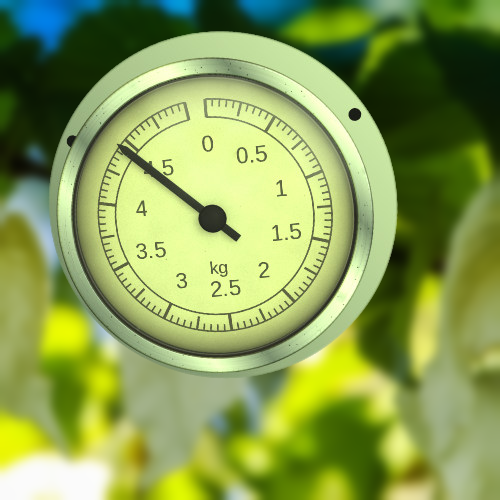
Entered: 4.45 (kg)
